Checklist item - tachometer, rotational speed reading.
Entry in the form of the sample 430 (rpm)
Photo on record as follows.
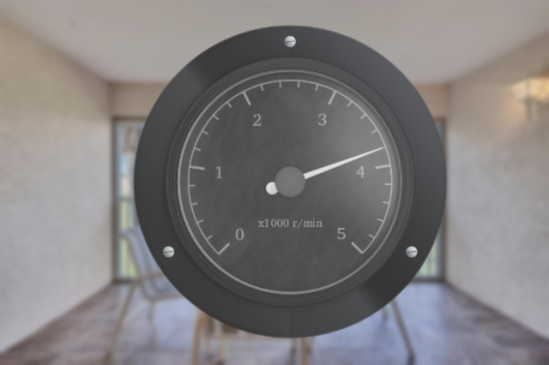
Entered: 3800 (rpm)
